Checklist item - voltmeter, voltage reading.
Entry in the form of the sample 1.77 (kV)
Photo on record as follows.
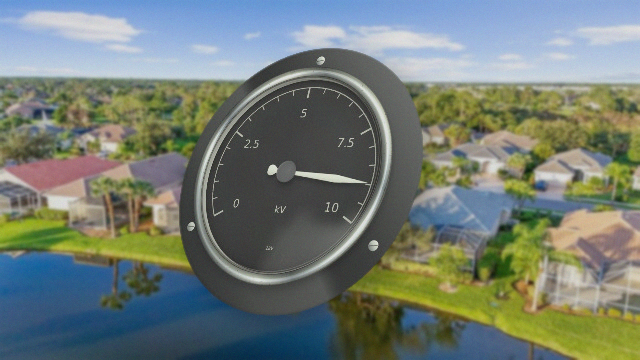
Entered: 9 (kV)
